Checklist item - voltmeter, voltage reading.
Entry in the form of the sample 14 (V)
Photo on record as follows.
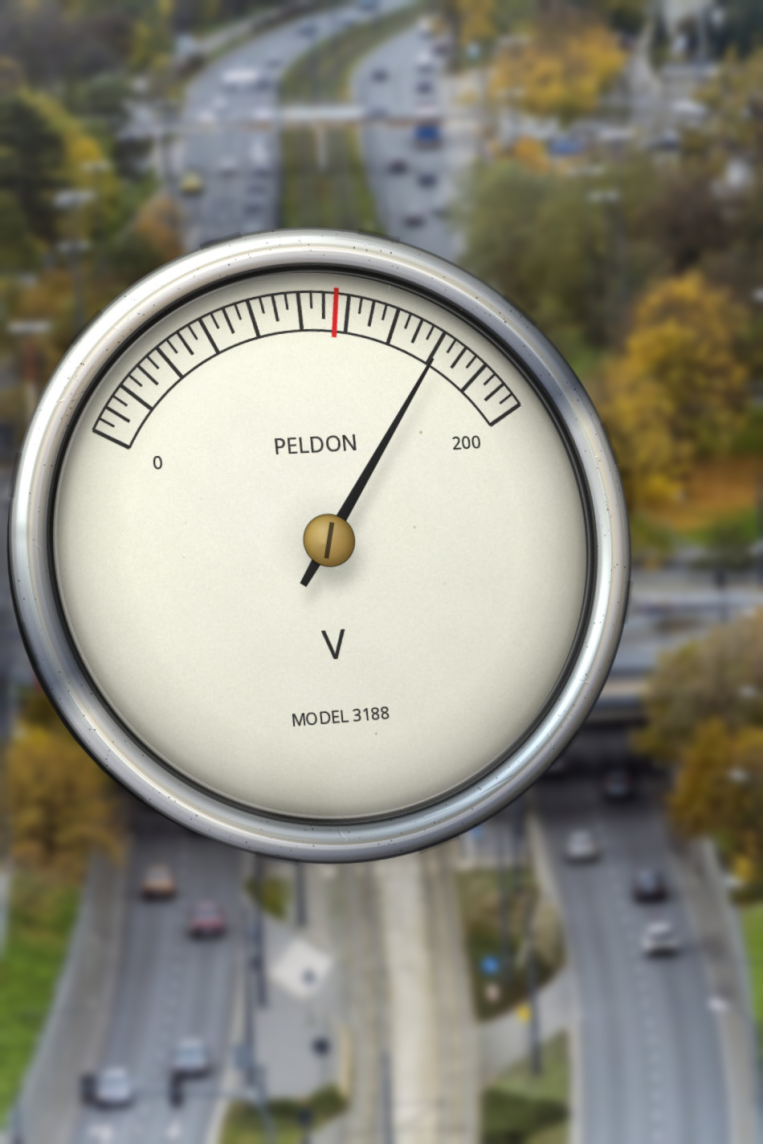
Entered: 160 (V)
